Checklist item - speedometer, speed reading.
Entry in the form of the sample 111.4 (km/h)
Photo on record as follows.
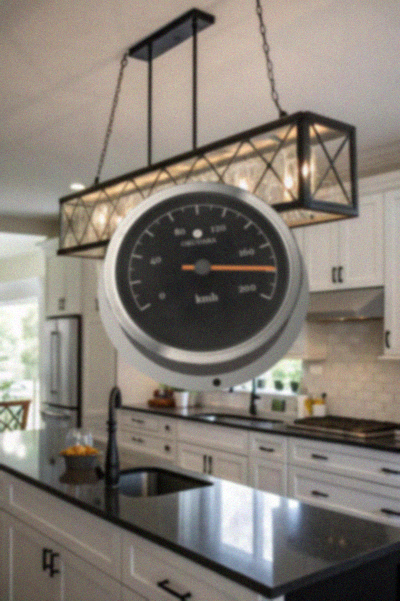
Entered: 180 (km/h)
